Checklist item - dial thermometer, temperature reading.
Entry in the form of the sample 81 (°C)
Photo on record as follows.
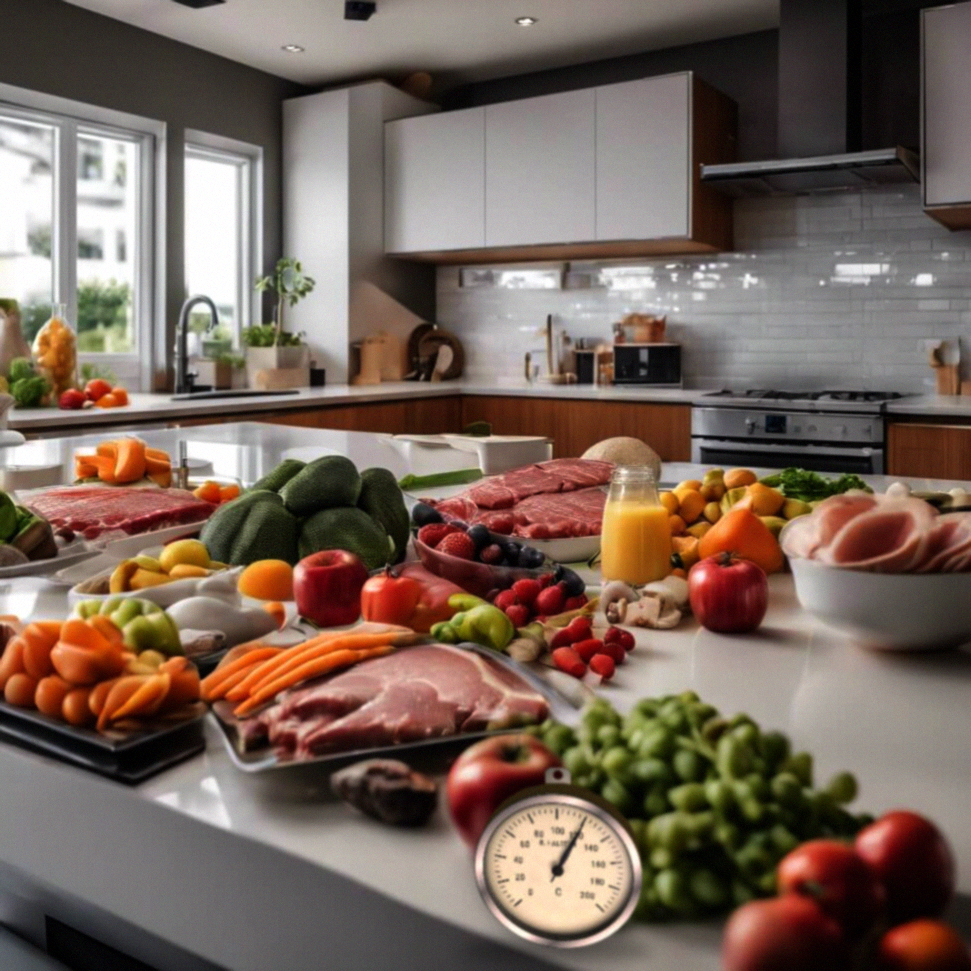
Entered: 120 (°C)
